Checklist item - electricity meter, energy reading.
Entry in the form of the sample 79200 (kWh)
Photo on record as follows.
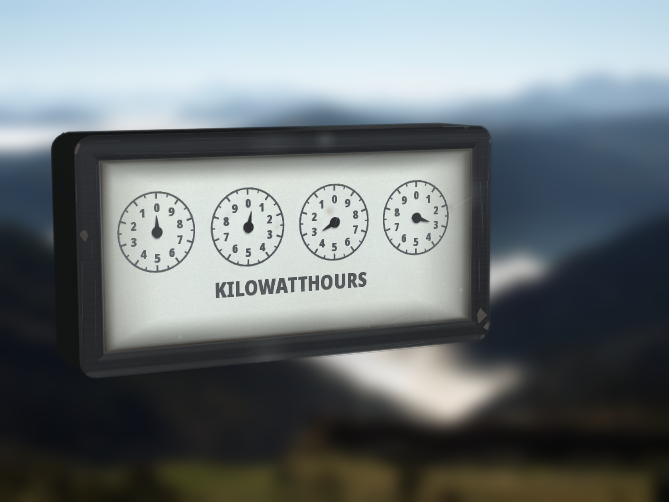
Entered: 33 (kWh)
